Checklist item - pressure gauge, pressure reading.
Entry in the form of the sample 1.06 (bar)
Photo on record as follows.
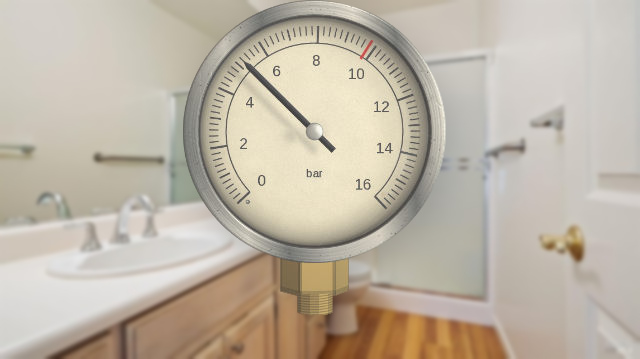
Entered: 5.2 (bar)
